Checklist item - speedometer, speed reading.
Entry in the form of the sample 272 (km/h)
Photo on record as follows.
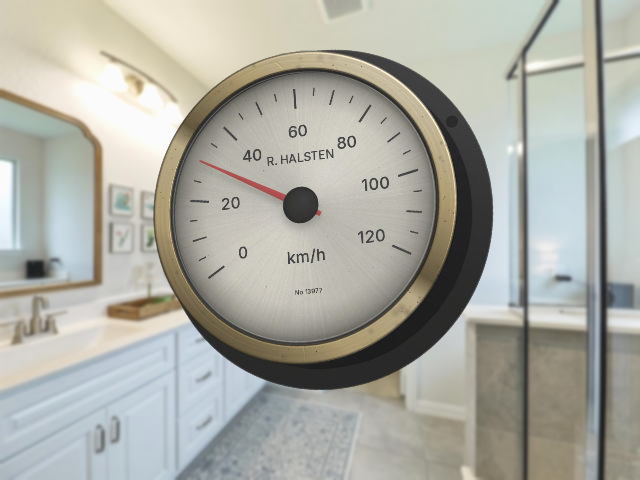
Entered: 30 (km/h)
